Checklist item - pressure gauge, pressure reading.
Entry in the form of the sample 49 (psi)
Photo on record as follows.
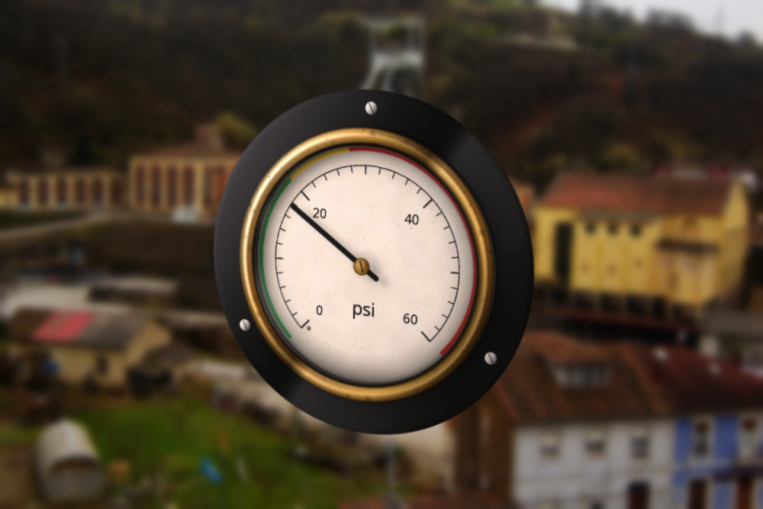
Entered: 18 (psi)
